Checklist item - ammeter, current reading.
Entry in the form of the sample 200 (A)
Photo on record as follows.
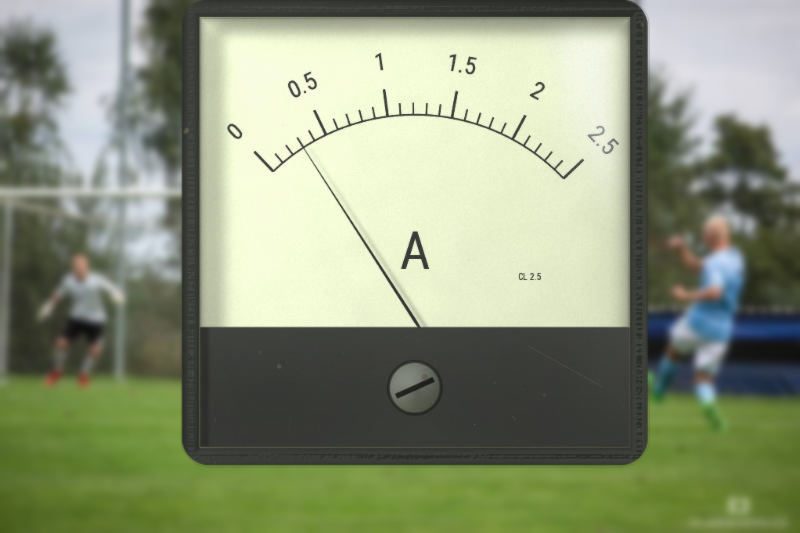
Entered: 0.3 (A)
